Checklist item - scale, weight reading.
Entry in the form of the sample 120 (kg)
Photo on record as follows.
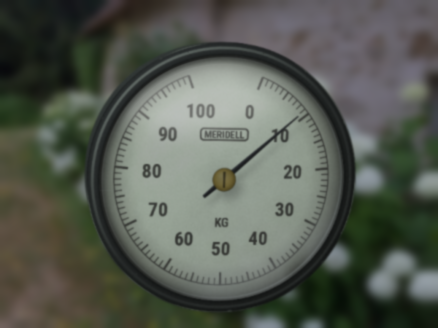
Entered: 9 (kg)
